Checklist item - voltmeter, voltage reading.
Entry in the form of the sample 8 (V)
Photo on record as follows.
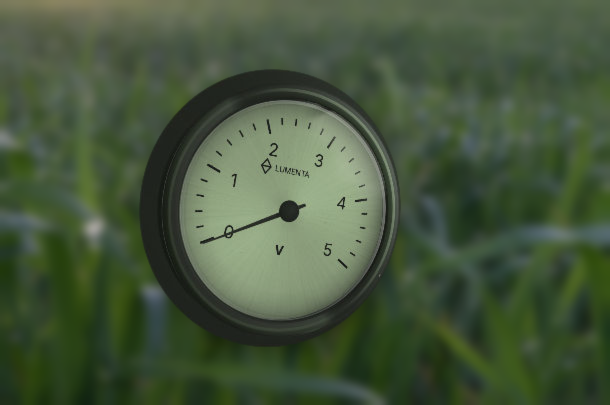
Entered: 0 (V)
